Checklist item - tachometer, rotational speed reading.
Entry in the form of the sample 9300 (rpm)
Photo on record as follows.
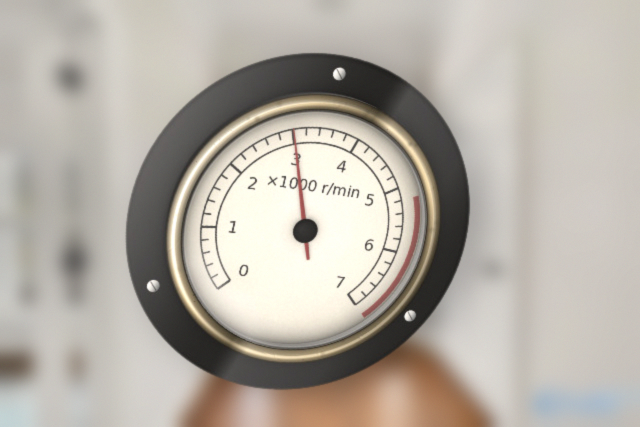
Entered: 3000 (rpm)
